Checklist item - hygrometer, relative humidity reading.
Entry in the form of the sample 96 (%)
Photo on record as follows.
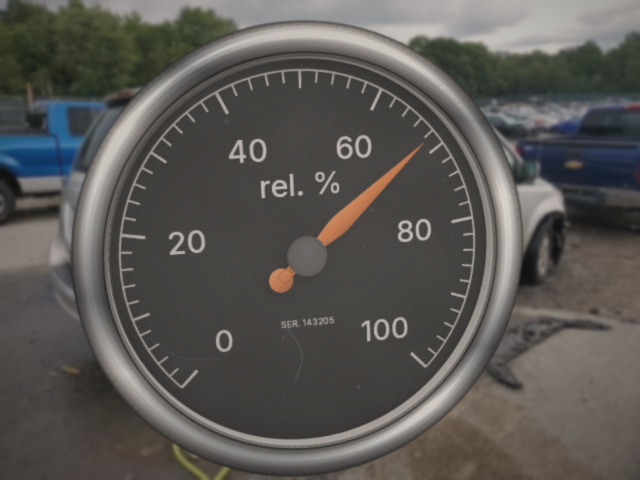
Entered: 68 (%)
